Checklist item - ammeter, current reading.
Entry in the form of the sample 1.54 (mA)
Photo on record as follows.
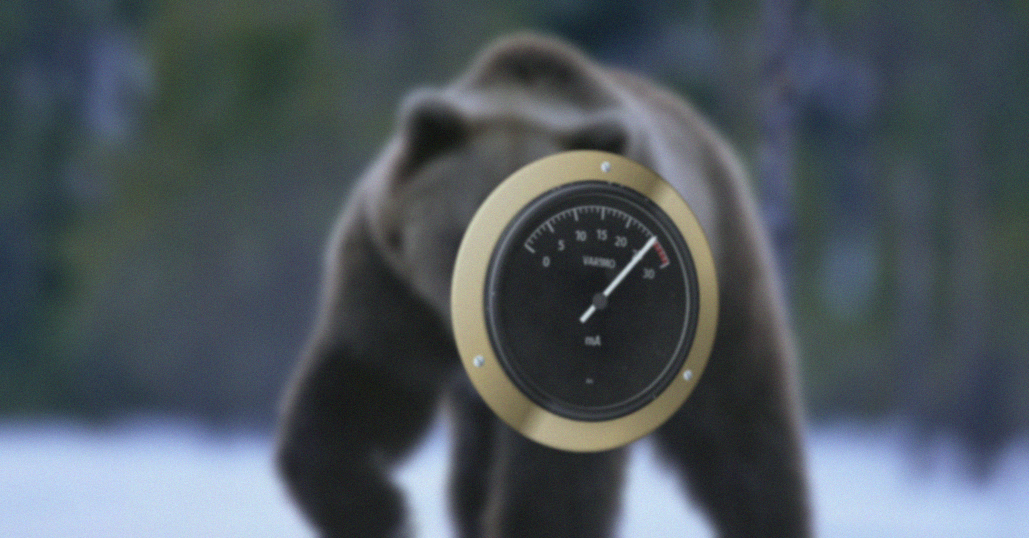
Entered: 25 (mA)
